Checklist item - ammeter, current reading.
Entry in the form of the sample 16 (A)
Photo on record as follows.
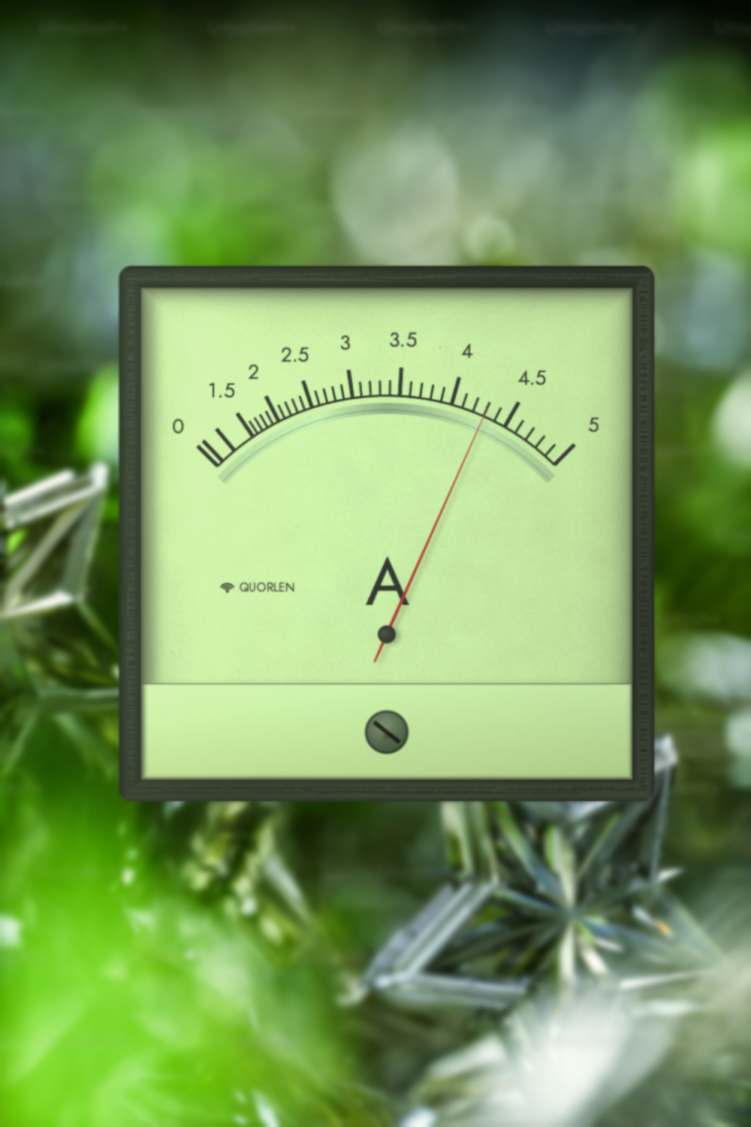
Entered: 4.3 (A)
